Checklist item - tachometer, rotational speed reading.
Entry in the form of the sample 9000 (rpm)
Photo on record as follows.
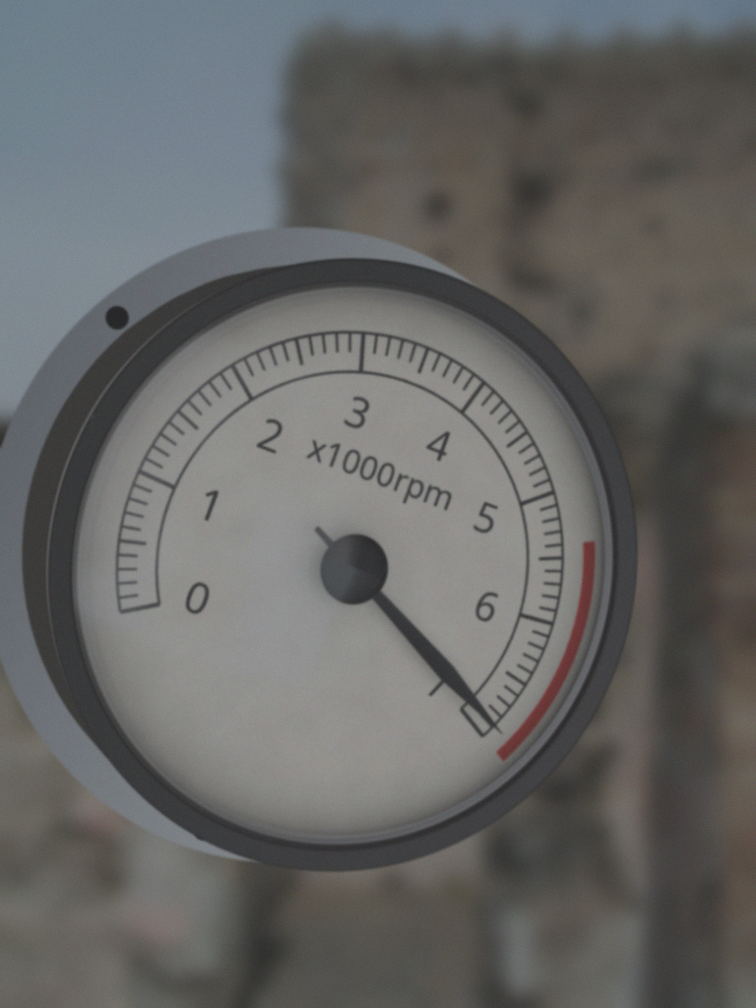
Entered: 6900 (rpm)
